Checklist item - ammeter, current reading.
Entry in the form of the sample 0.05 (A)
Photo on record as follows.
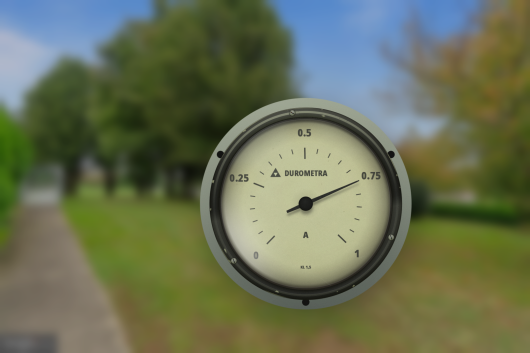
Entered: 0.75 (A)
